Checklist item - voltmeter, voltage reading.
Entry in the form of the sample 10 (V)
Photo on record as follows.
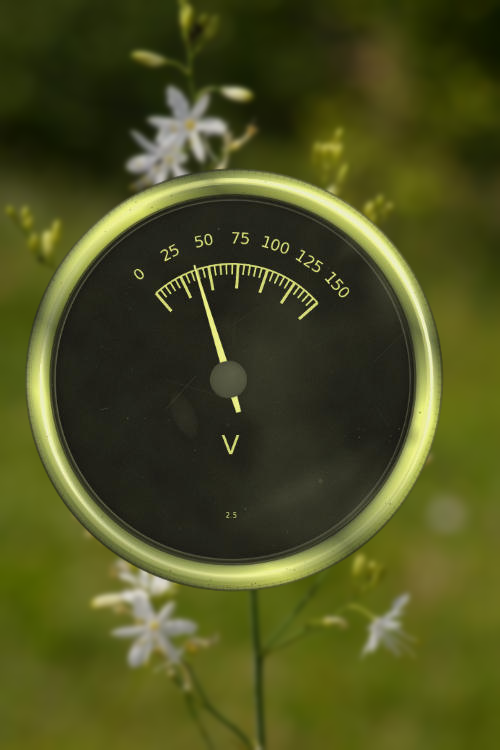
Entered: 40 (V)
